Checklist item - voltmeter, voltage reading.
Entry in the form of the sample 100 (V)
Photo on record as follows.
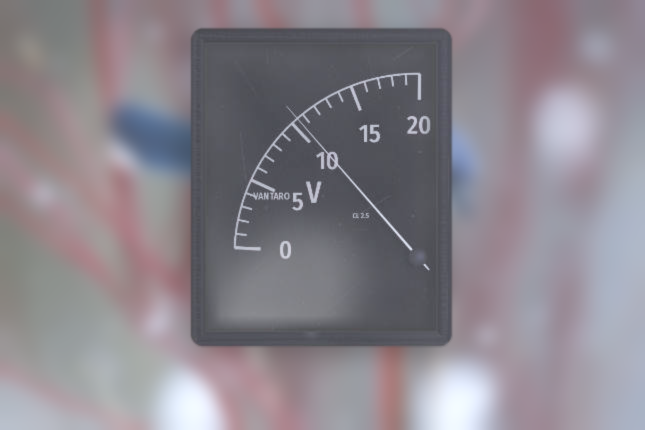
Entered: 10.5 (V)
